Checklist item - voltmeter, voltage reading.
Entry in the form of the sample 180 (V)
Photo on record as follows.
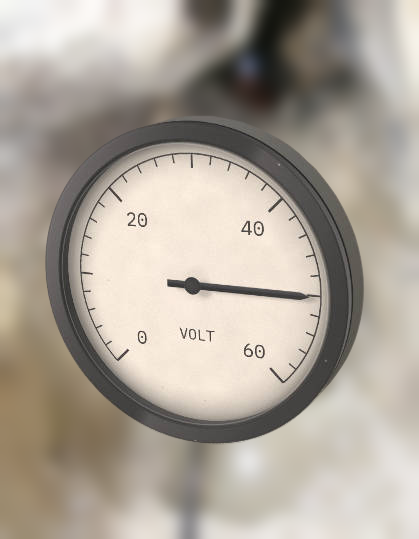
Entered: 50 (V)
